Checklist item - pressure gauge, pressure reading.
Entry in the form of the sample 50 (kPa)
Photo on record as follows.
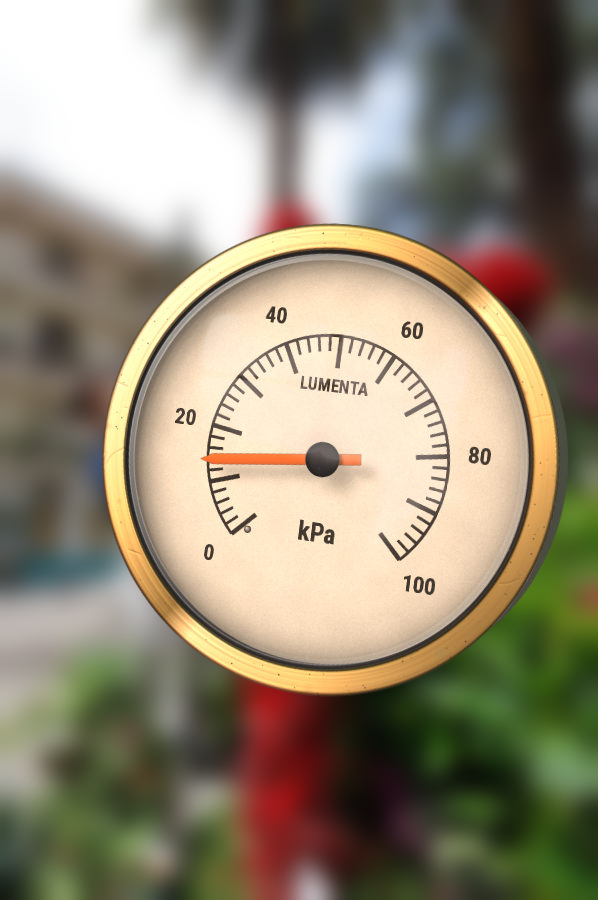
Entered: 14 (kPa)
